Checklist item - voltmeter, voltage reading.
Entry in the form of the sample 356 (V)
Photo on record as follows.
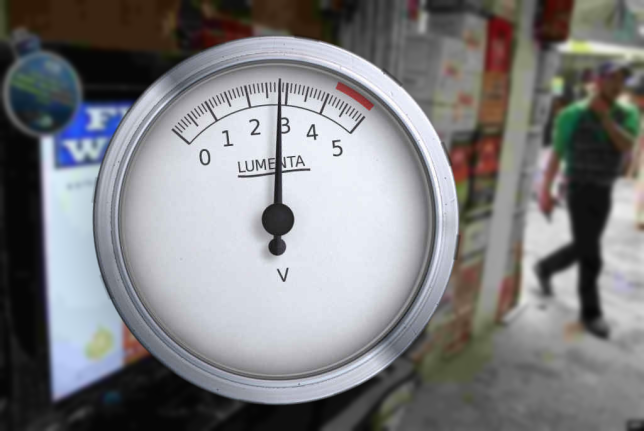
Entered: 2.8 (V)
